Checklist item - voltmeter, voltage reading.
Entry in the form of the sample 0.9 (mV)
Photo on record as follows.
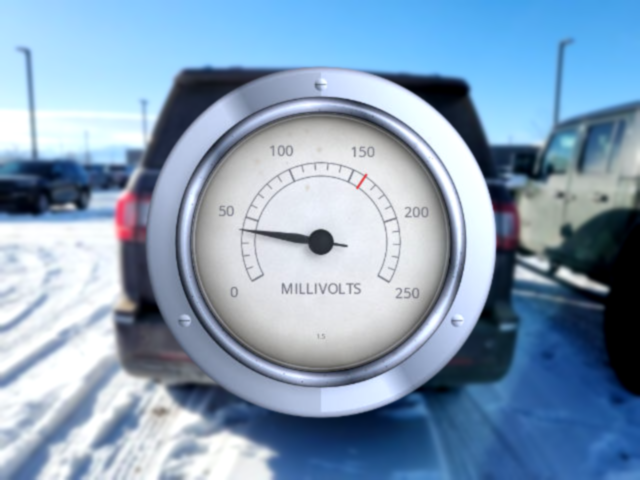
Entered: 40 (mV)
